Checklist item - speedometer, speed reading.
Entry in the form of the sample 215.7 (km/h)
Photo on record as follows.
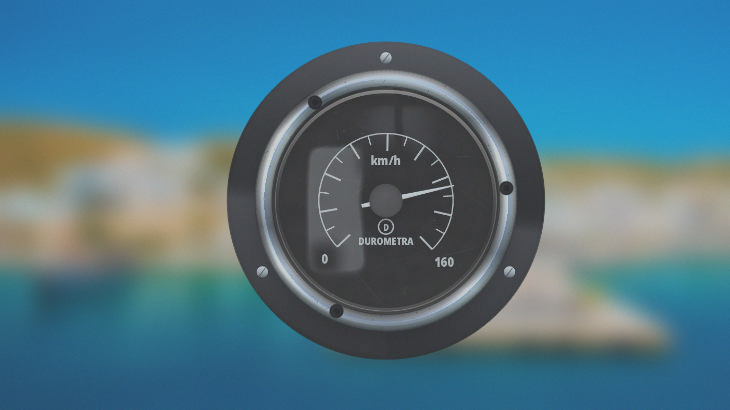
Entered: 125 (km/h)
